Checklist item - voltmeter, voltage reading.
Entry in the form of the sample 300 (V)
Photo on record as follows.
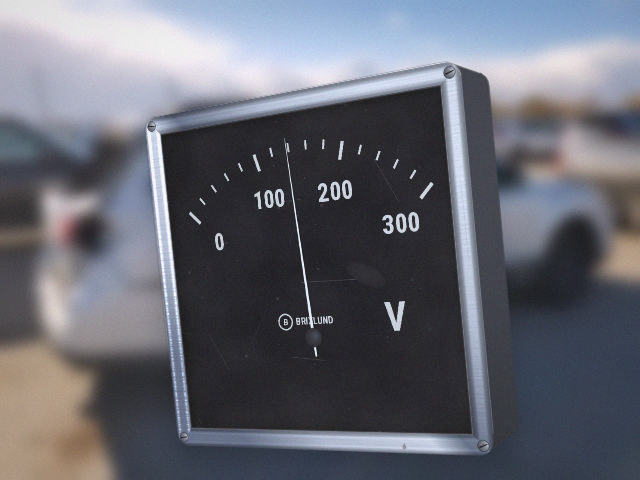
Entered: 140 (V)
